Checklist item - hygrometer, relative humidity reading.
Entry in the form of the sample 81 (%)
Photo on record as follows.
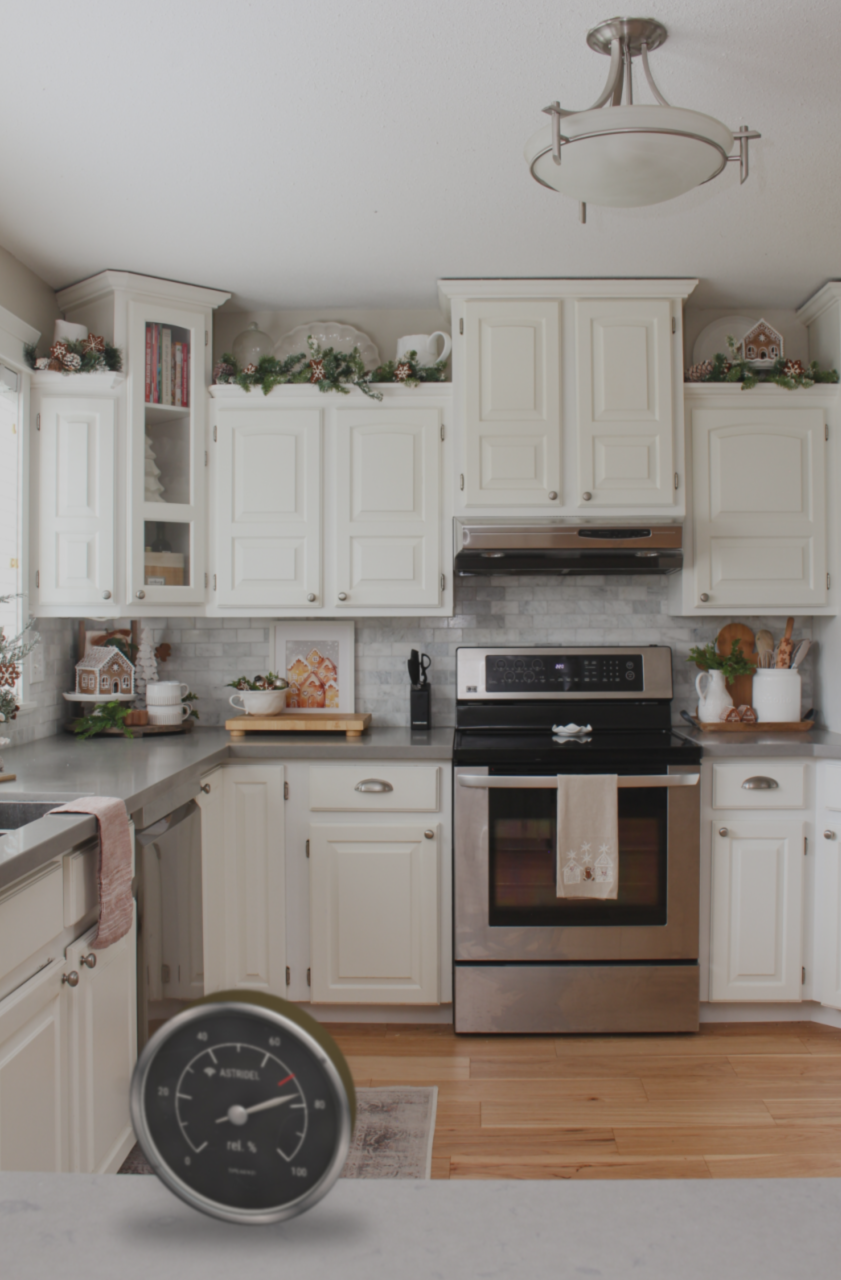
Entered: 75 (%)
